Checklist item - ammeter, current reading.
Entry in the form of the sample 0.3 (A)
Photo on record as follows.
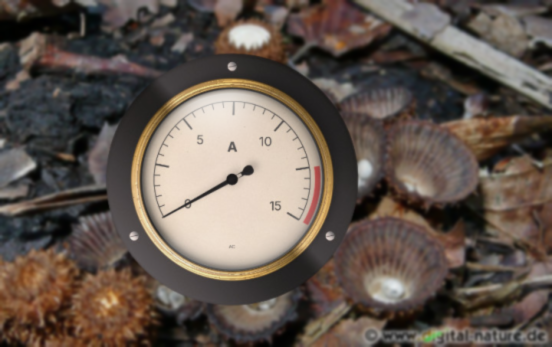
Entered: 0 (A)
